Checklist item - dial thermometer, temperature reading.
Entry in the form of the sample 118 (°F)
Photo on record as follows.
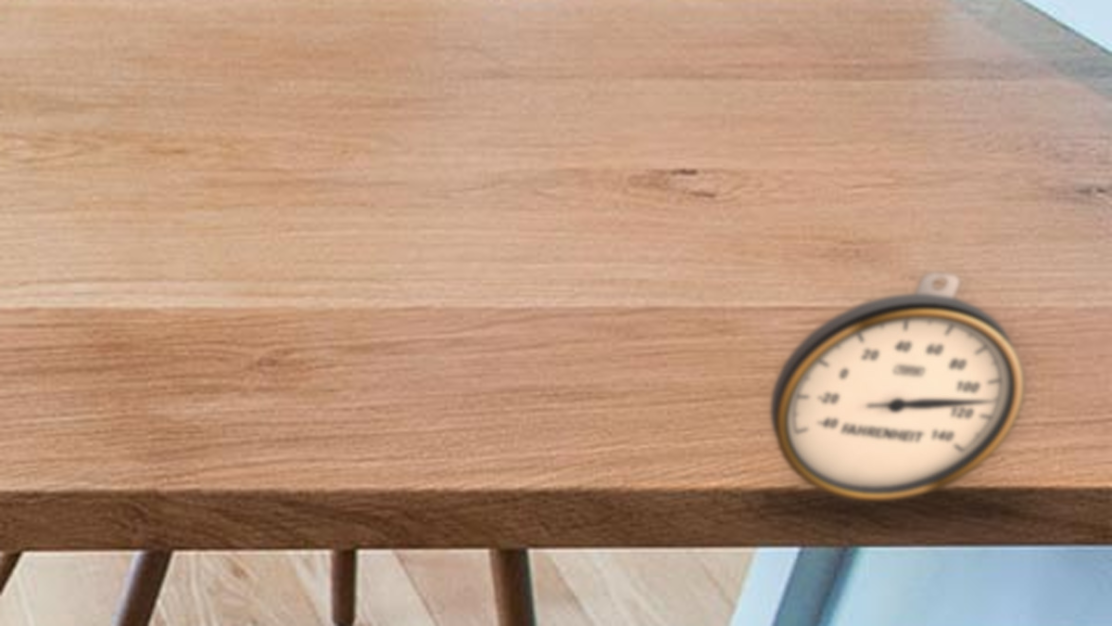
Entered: 110 (°F)
